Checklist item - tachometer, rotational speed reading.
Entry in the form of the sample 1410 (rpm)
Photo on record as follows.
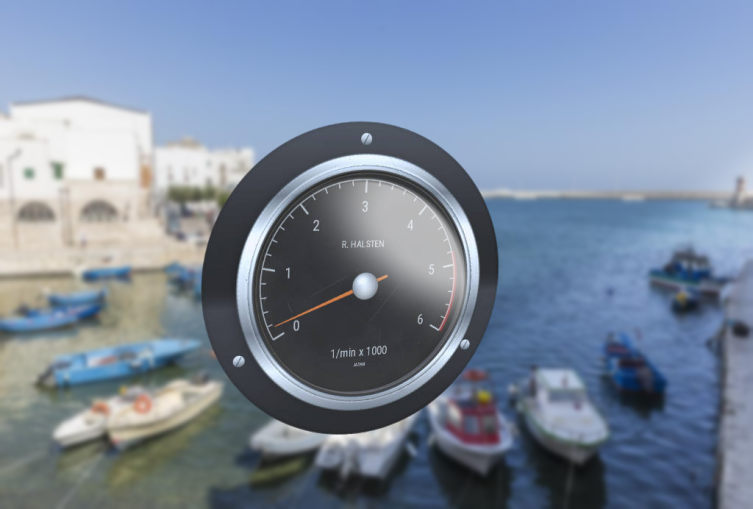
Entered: 200 (rpm)
